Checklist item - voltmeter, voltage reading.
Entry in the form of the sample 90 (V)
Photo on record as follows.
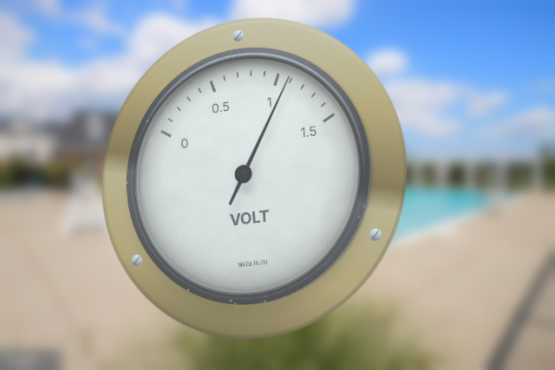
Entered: 1.1 (V)
